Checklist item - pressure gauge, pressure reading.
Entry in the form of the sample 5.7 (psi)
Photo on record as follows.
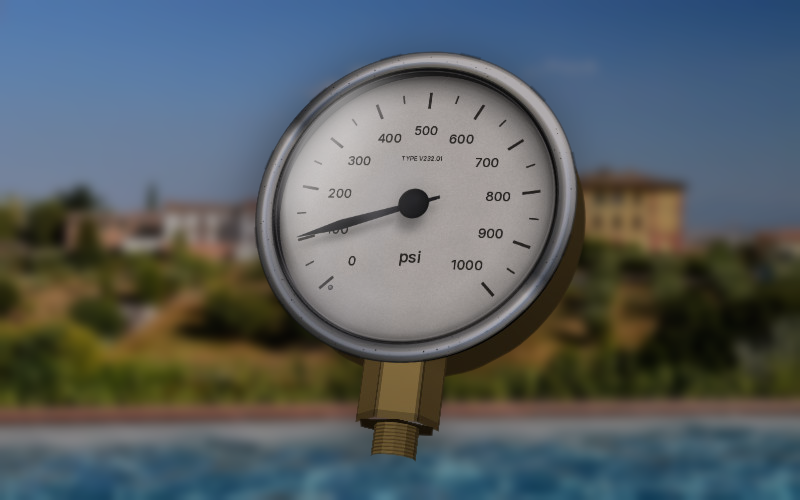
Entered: 100 (psi)
